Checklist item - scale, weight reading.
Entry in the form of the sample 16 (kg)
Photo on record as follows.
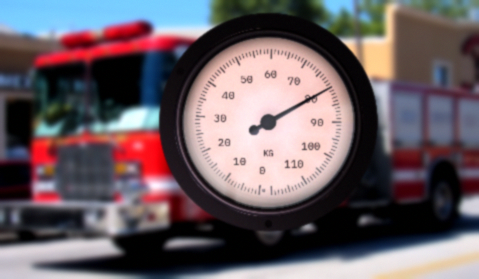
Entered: 80 (kg)
